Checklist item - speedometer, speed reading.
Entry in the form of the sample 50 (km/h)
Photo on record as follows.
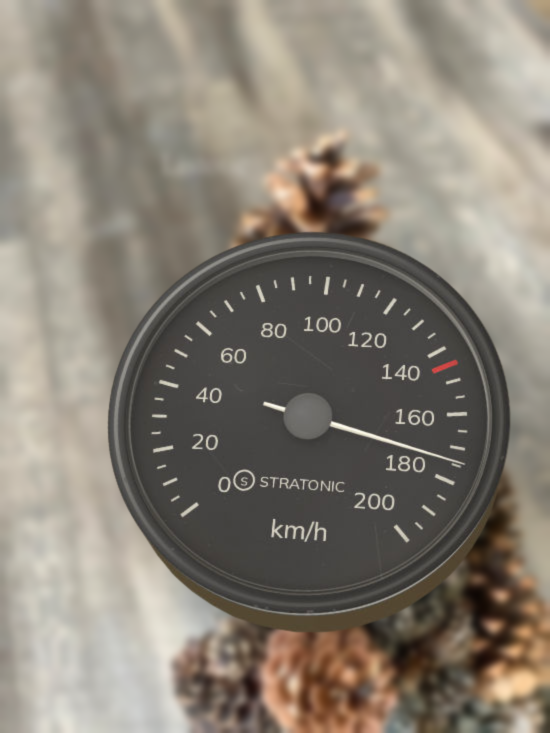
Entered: 175 (km/h)
